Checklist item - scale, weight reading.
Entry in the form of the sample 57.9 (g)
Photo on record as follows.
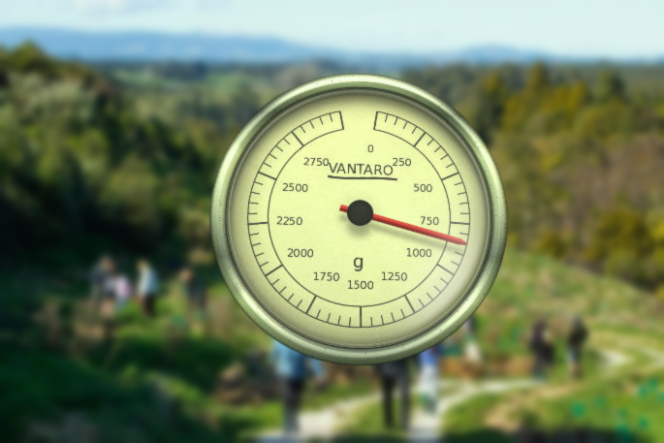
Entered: 850 (g)
